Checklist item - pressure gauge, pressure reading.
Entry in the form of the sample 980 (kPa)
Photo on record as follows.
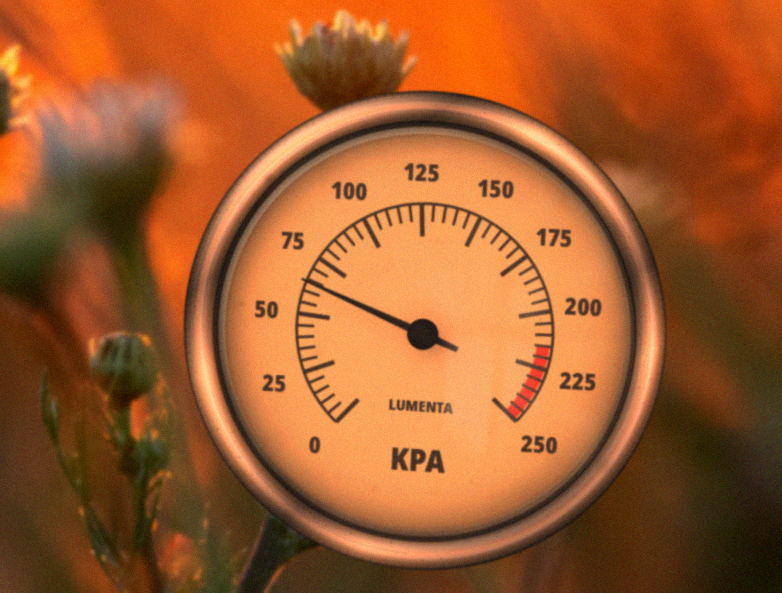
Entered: 65 (kPa)
